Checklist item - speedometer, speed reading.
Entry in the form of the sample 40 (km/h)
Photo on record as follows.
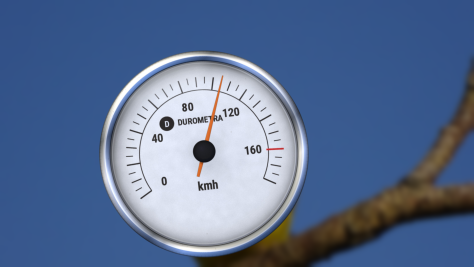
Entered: 105 (km/h)
